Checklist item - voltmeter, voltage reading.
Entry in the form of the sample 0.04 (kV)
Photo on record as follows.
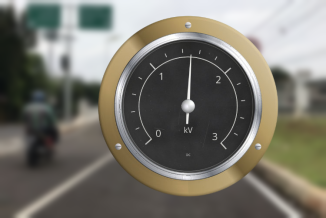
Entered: 1.5 (kV)
